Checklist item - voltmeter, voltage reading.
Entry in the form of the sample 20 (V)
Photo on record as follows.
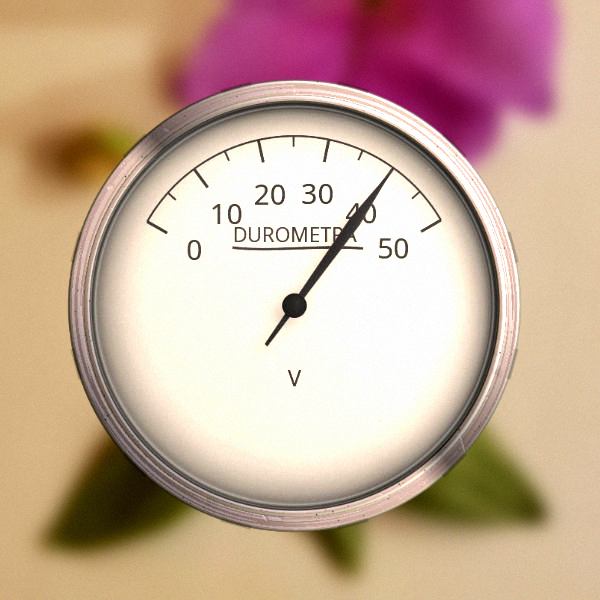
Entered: 40 (V)
